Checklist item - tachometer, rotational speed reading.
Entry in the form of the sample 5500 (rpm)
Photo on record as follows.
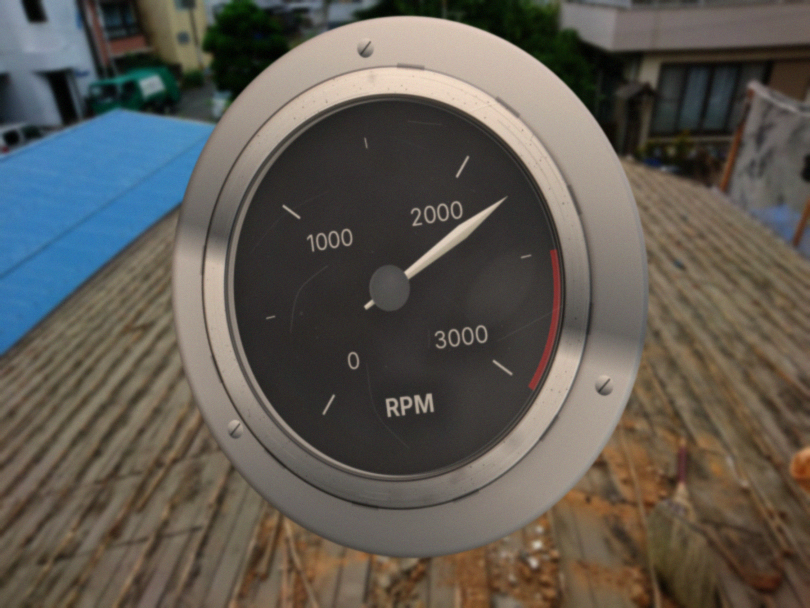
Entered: 2250 (rpm)
